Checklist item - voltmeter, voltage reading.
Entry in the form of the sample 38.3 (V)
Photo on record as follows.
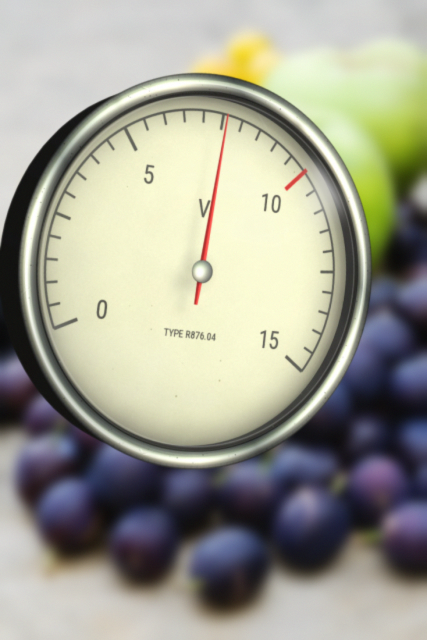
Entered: 7.5 (V)
